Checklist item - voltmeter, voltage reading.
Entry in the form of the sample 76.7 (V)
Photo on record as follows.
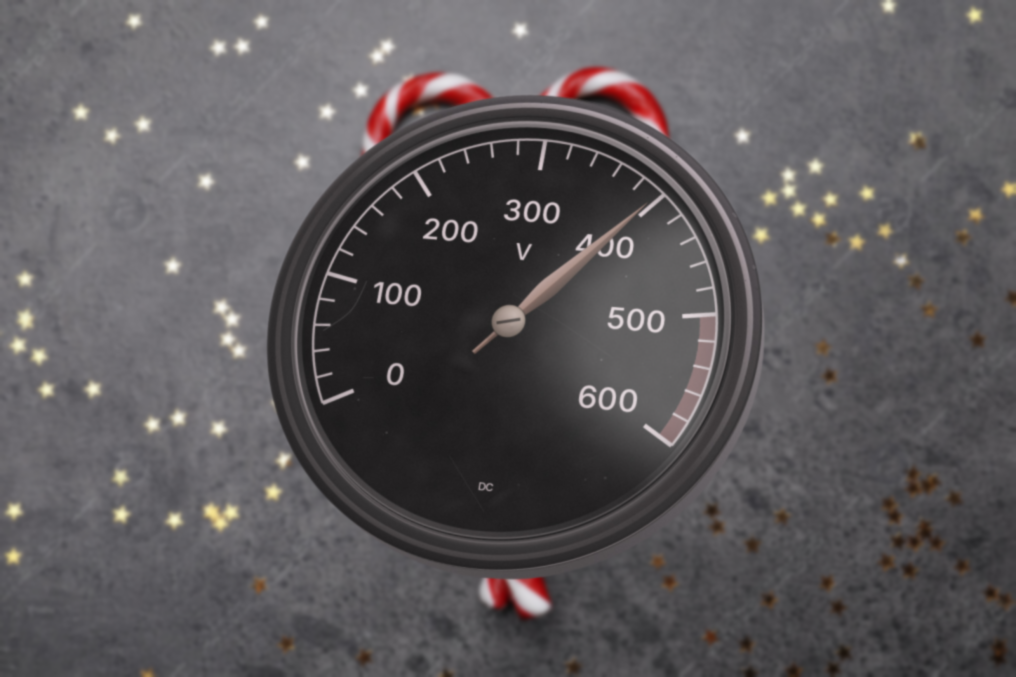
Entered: 400 (V)
